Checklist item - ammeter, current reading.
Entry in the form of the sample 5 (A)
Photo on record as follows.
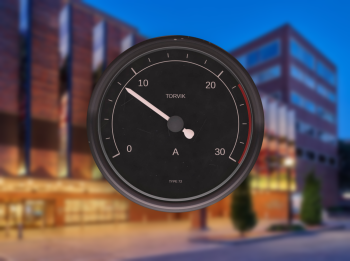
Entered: 8 (A)
